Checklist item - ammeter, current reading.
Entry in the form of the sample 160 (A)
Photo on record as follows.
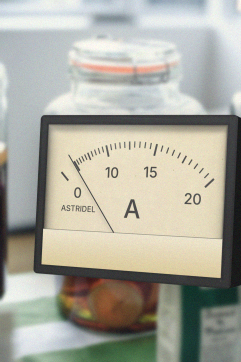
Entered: 5 (A)
